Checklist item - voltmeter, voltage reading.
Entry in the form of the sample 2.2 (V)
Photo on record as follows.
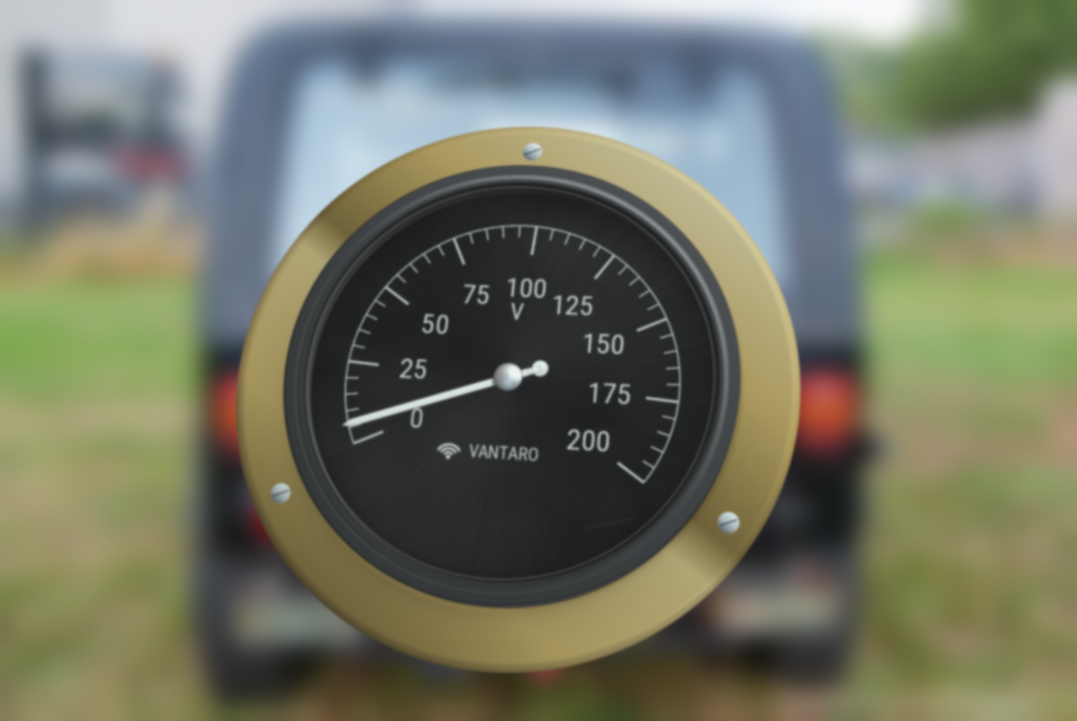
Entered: 5 (V)
